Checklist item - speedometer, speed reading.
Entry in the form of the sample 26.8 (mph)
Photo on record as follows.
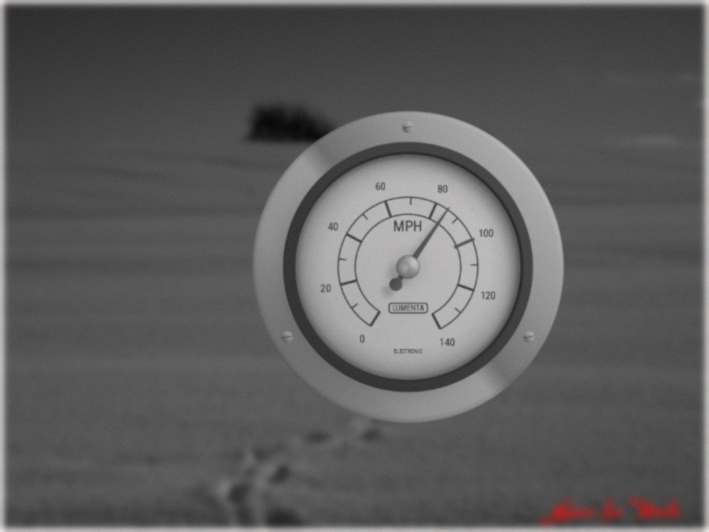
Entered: 85 (mph)
